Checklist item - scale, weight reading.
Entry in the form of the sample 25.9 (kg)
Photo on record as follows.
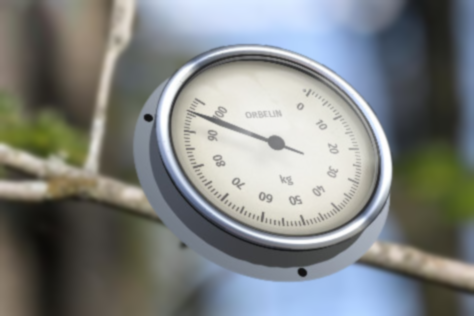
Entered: 95 (kg)
